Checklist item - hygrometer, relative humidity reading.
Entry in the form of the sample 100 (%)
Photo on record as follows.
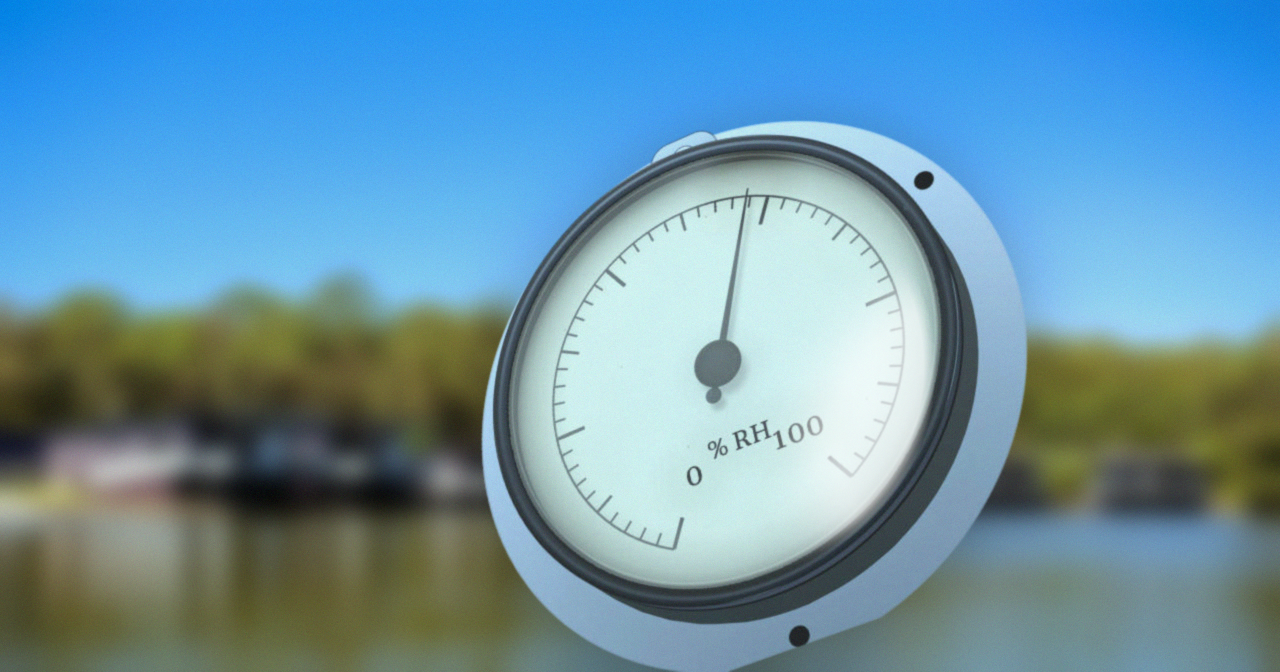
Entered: 58 (%)
